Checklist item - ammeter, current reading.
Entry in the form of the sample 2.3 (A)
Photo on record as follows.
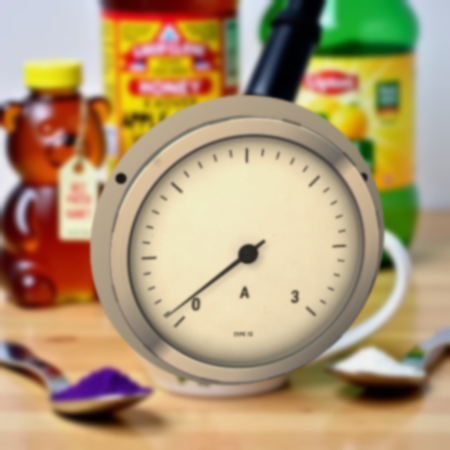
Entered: 0.1 (A)
